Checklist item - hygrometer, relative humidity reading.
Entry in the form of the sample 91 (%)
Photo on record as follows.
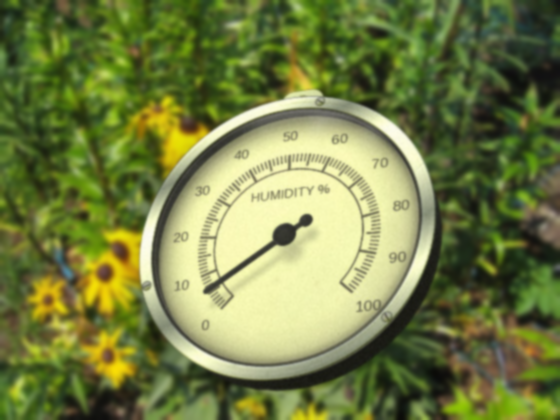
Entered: 5 (%)
